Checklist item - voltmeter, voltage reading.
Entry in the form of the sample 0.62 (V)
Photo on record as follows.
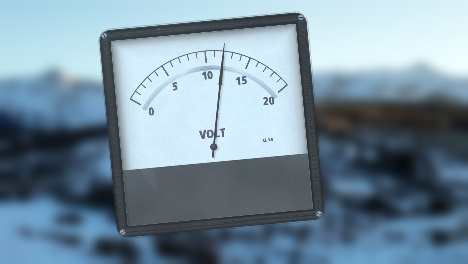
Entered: 12 (V)
